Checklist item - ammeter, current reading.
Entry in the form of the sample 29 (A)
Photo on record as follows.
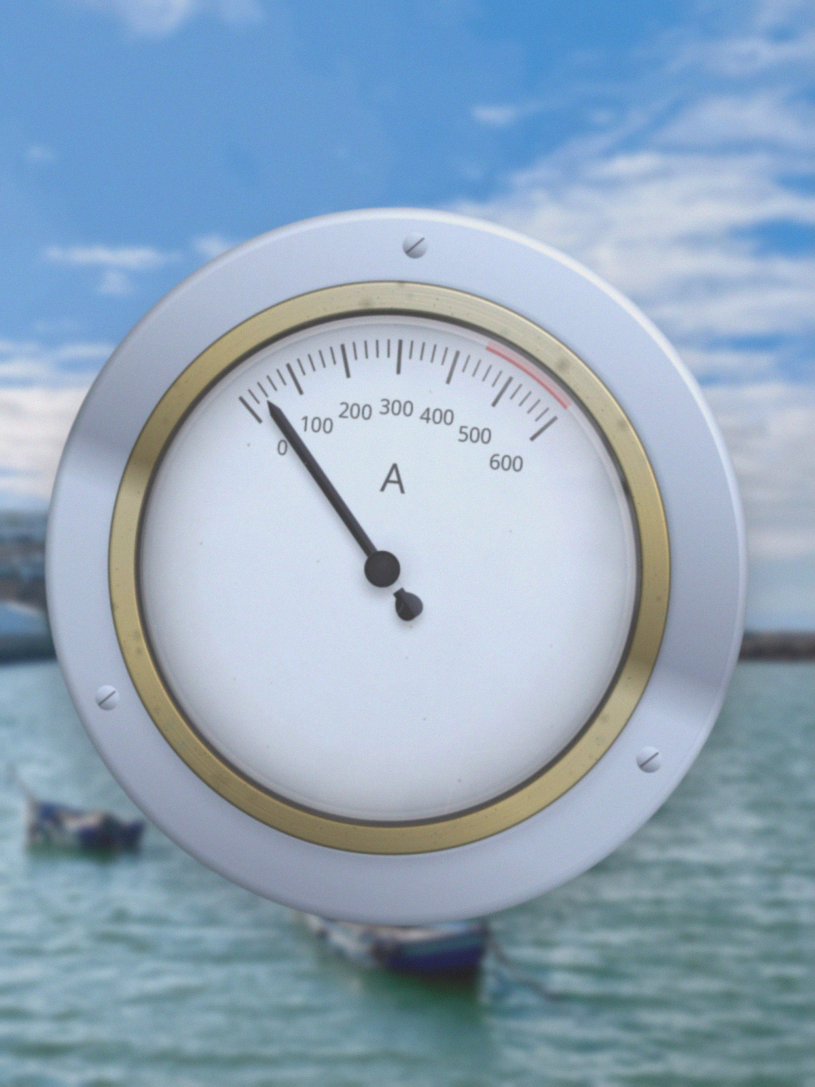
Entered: 40 (A)
